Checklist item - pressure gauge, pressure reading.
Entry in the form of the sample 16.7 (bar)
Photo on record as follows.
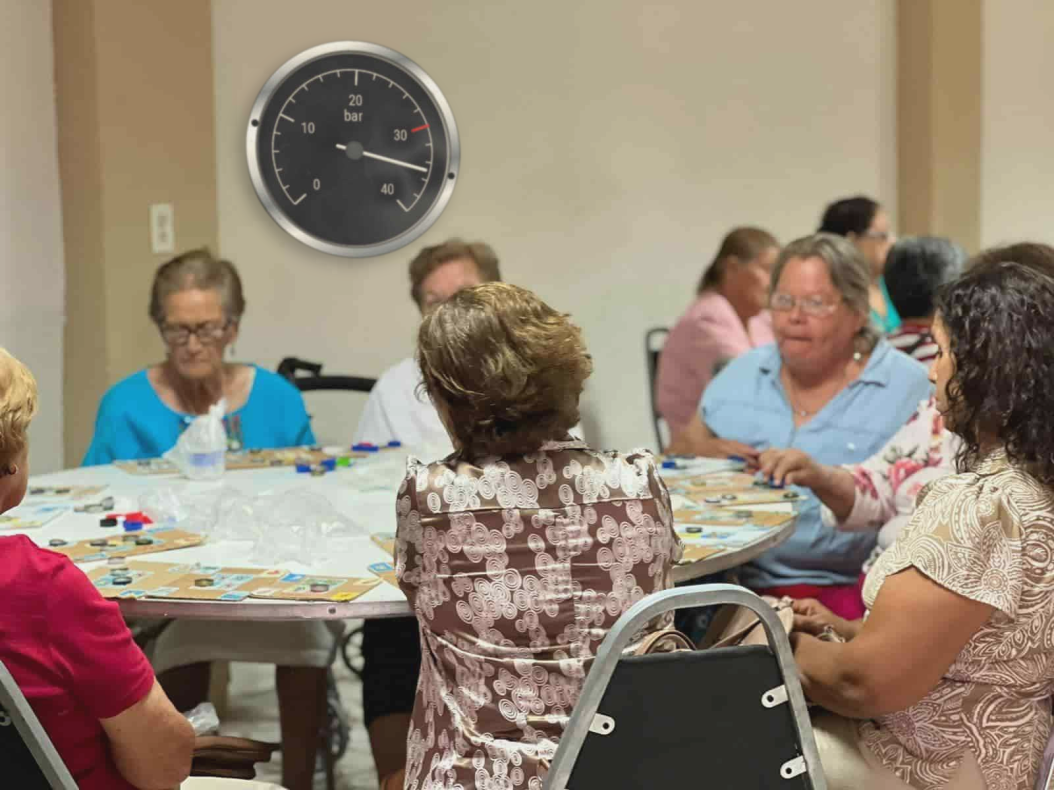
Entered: 35 (bar)
